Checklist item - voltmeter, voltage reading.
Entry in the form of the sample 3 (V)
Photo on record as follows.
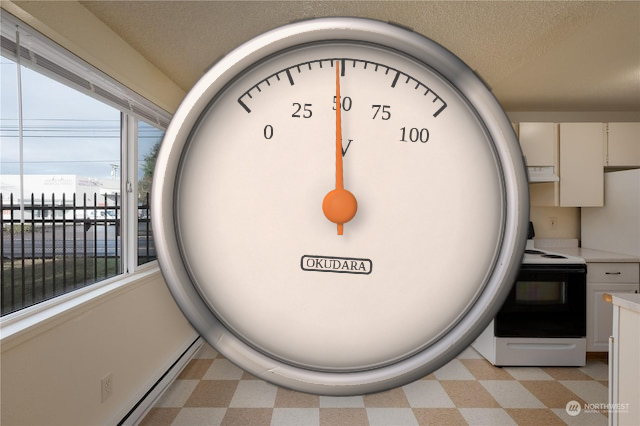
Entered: 47.5 (V)
